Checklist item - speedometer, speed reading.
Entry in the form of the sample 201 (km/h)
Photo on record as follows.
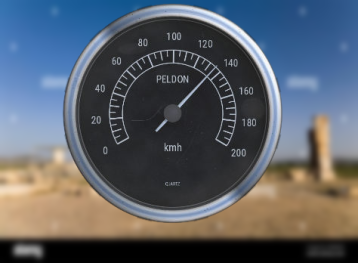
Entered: 135 (km/h)
